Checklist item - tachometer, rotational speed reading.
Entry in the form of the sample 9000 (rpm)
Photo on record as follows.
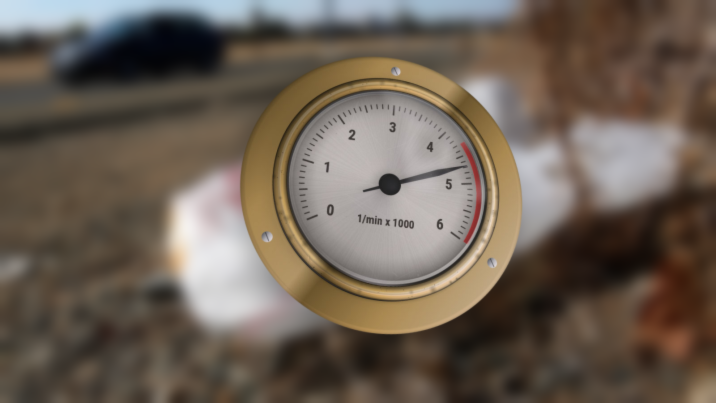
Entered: 4700 (rpm)
